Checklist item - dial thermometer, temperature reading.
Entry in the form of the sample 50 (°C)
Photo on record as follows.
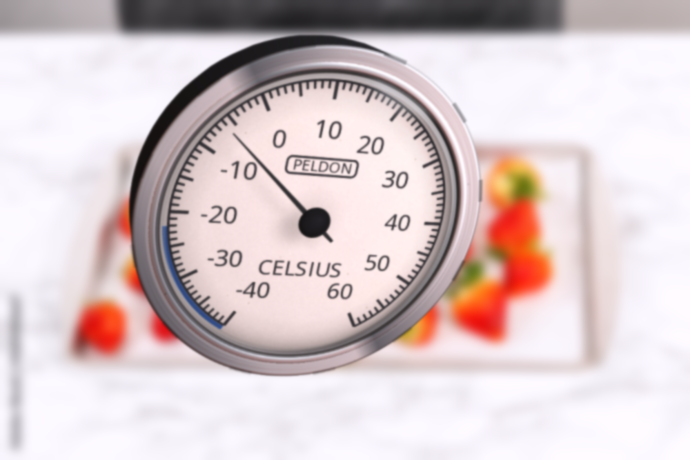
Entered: -6 (°C)
